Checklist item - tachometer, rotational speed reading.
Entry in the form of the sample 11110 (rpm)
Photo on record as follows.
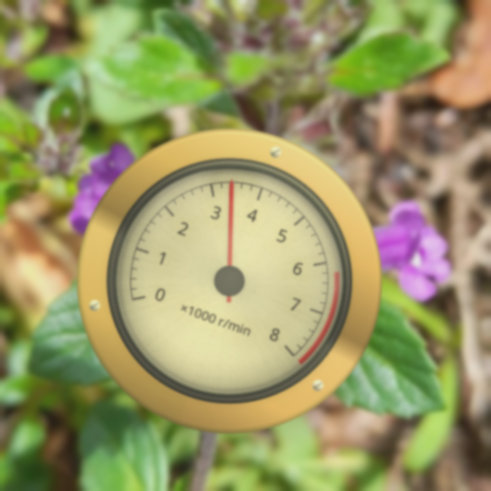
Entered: 3400 (rpm)
